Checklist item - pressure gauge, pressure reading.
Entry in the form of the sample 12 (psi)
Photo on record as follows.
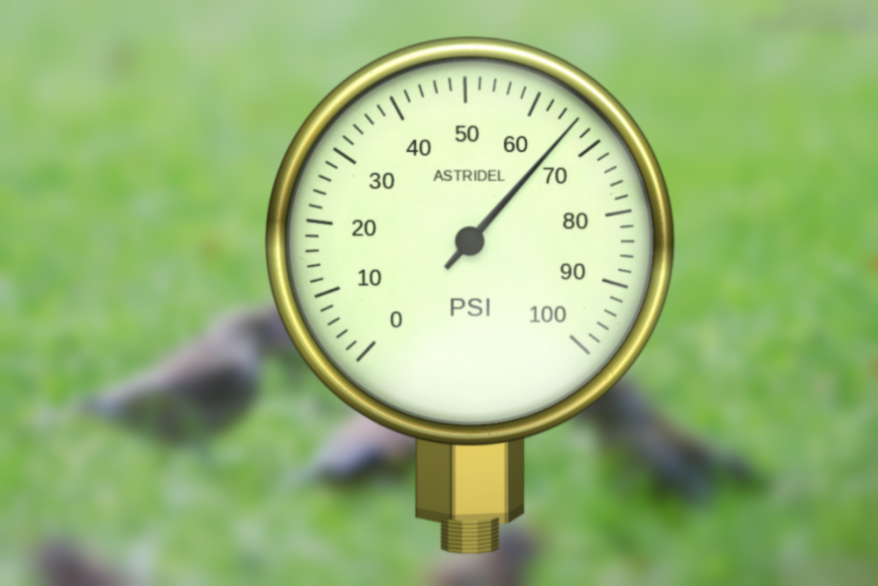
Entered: 66 (psi)
